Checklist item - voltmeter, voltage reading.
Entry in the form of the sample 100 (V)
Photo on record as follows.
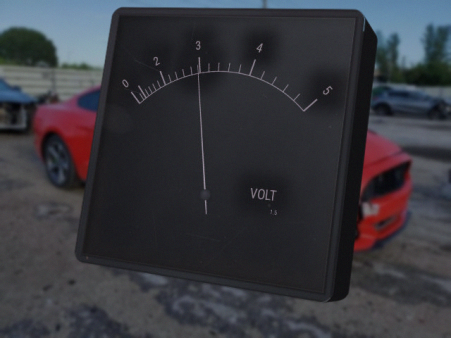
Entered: 3 (V)
